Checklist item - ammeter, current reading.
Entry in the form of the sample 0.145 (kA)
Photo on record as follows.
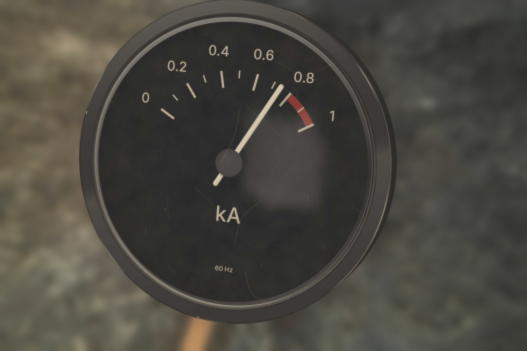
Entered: 0.75 (kA)
